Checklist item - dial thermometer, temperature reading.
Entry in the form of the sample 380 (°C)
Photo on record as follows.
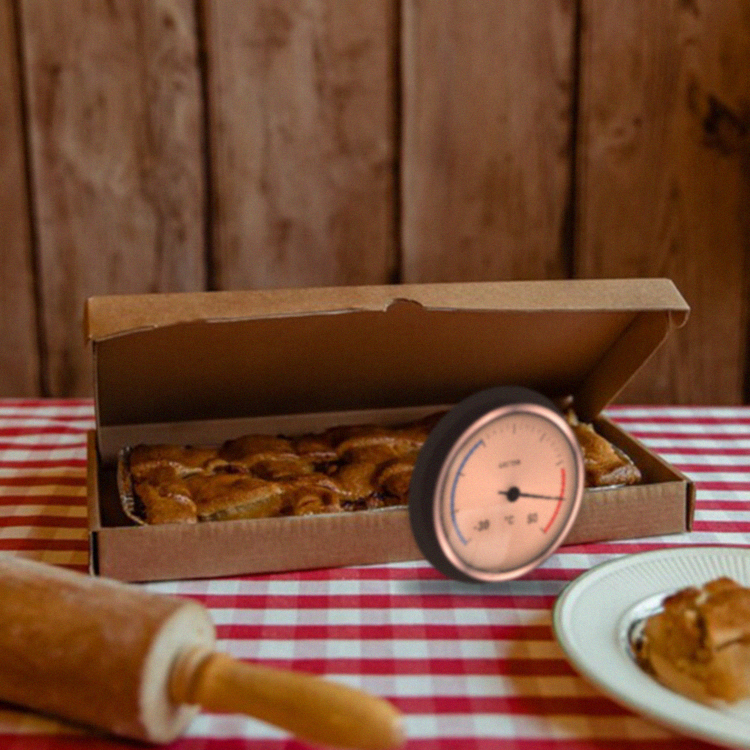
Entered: 40 (°C)
